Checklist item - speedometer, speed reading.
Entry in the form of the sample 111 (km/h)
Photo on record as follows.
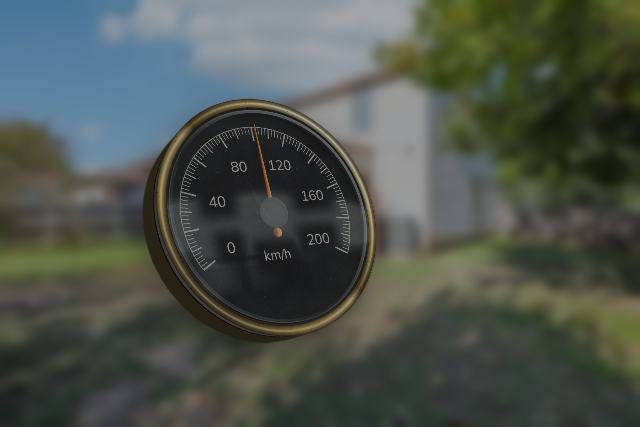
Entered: 100 (km/h)
